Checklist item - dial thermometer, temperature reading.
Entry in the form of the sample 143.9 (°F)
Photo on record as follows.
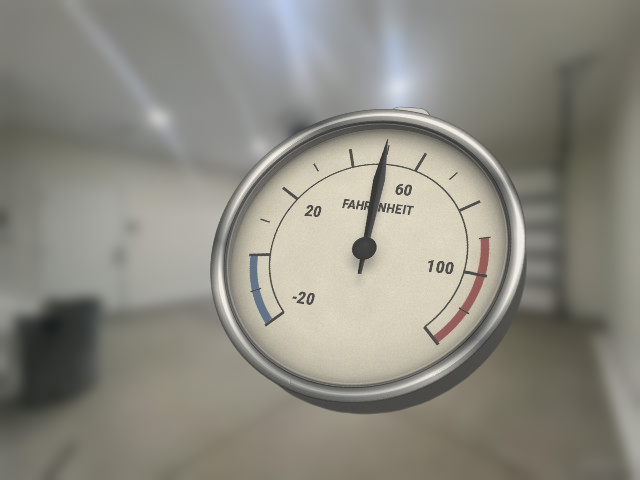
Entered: 50 (°F)
